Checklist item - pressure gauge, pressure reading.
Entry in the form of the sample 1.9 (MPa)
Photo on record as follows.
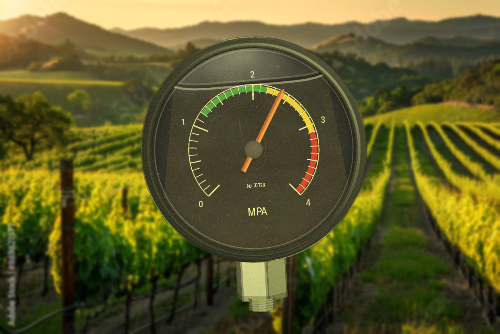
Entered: 2.4 (MPa)
